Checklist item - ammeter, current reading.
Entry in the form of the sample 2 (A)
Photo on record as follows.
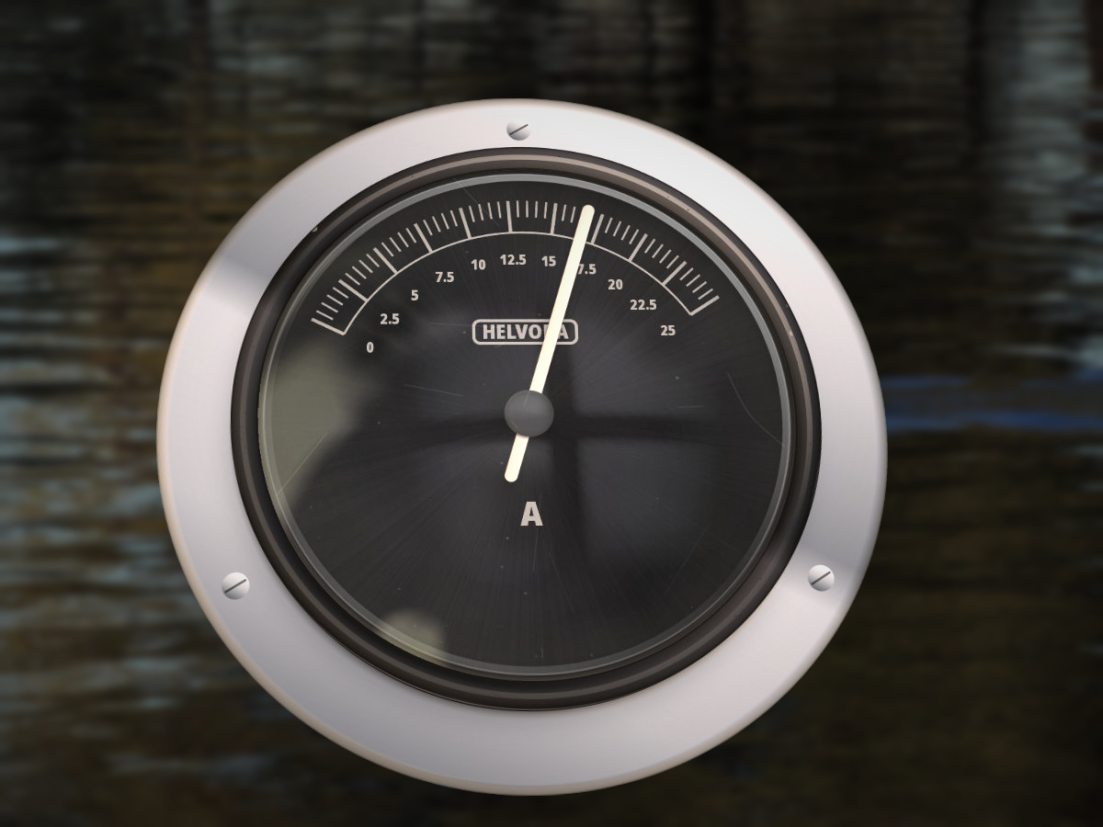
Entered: 16.75 (A)
